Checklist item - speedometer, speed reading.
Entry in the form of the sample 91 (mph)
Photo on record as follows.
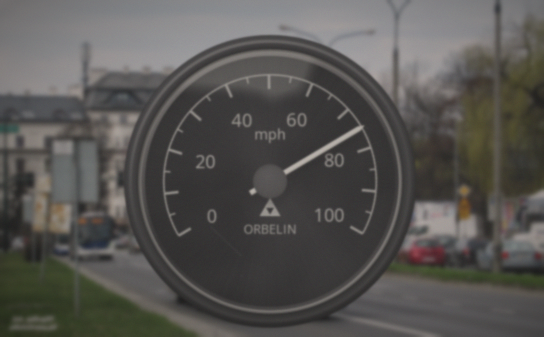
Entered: 75 (mph)
